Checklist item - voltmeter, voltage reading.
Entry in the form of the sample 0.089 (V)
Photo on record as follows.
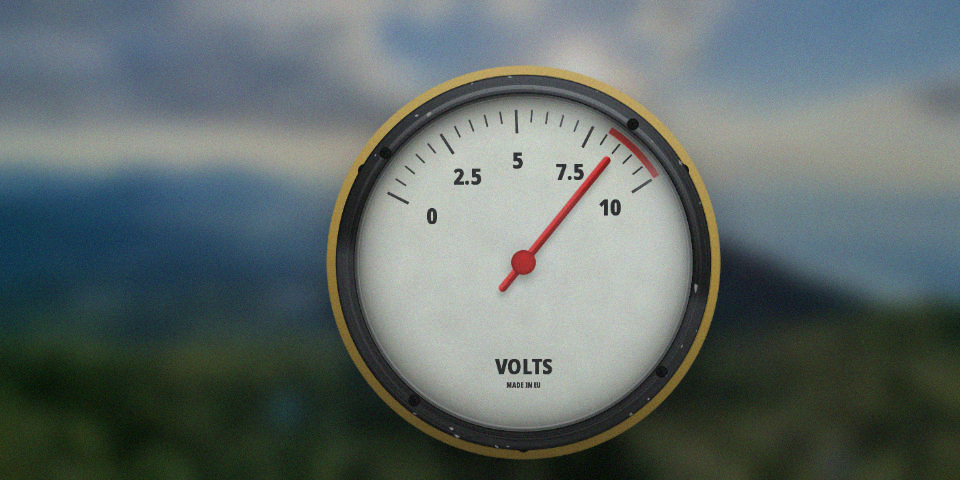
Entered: 8.5 (V)
